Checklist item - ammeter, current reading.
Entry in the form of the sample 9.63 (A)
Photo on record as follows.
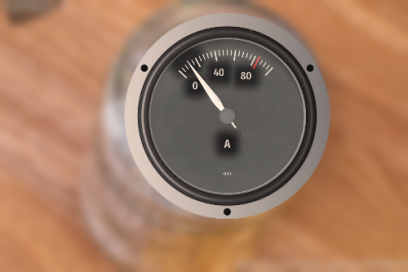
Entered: 12 (A)
